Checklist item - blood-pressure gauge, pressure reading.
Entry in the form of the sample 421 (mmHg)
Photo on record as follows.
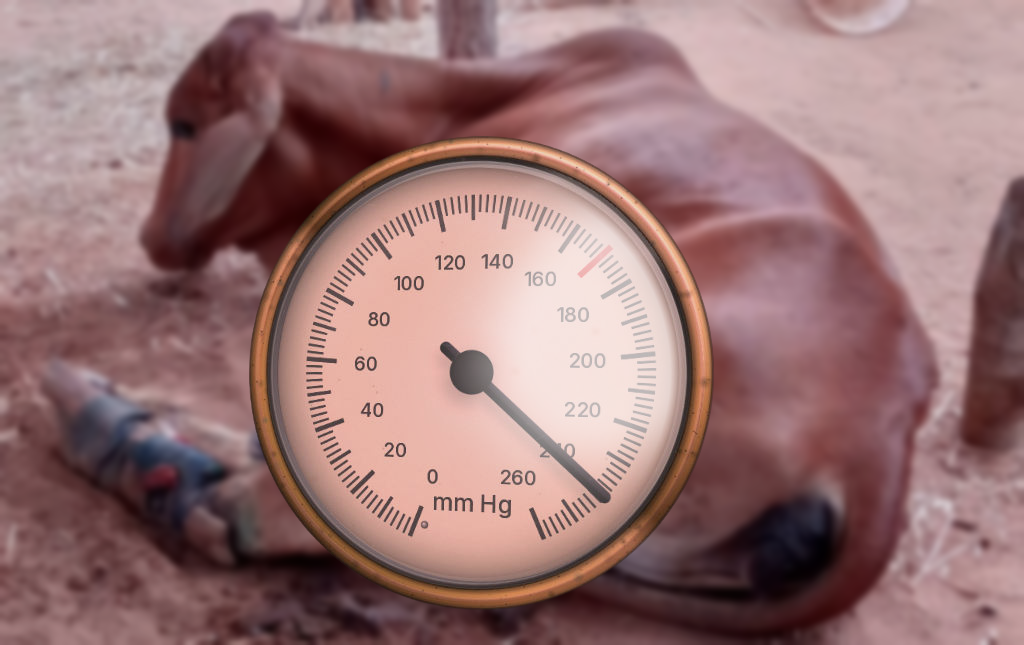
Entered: 240 (mmHg)
